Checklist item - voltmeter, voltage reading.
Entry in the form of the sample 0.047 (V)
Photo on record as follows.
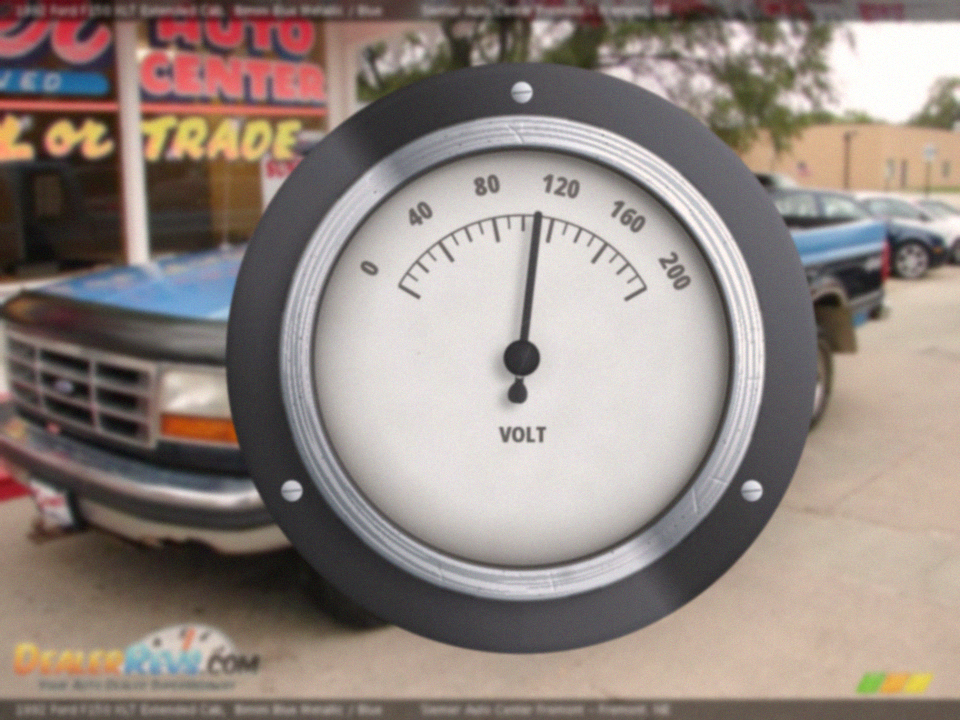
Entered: 110 (V)
